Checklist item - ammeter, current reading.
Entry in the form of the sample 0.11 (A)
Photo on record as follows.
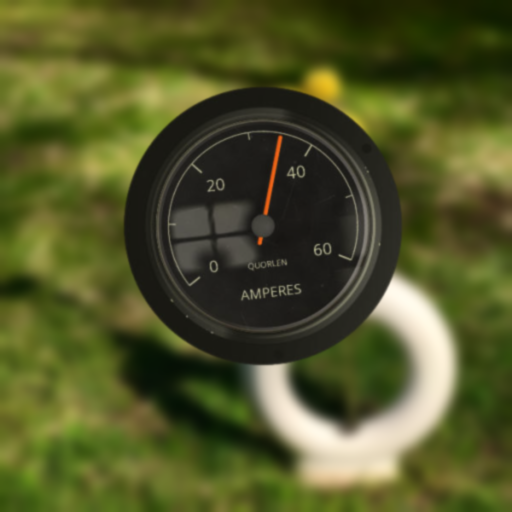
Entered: 35 (A)
